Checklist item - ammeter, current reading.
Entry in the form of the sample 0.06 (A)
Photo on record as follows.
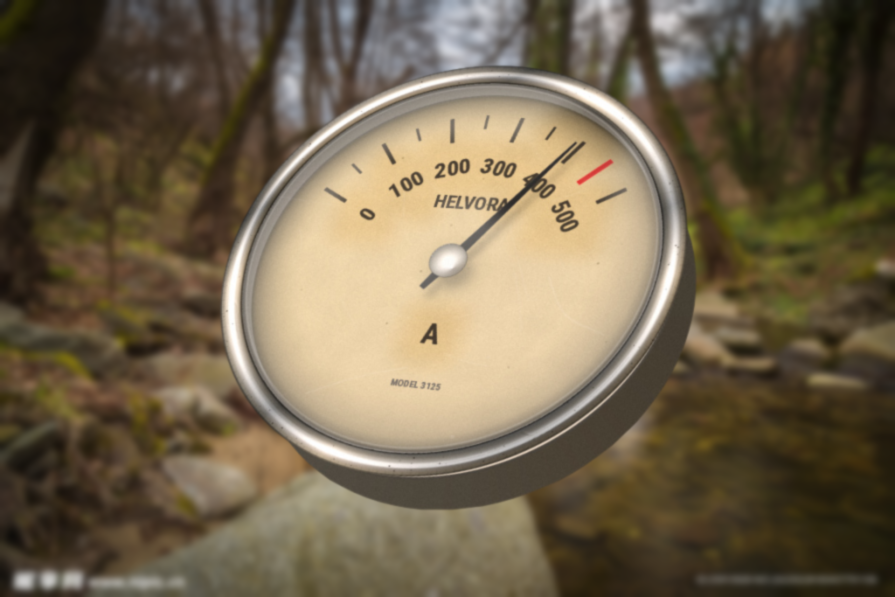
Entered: 400 (A)
